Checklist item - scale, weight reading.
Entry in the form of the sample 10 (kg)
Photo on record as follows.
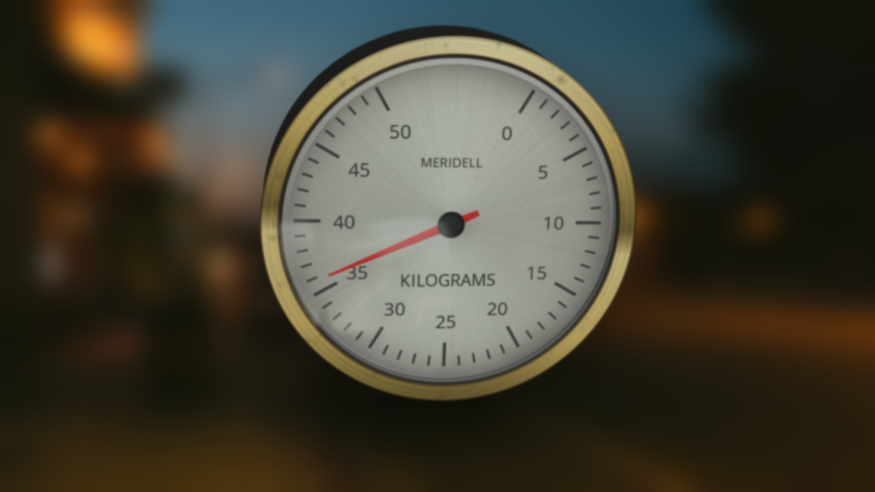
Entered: 36 (kg)
